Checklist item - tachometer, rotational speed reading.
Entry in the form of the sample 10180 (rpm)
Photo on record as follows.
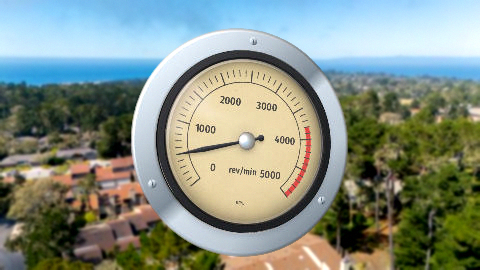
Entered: 500 (rpm)
